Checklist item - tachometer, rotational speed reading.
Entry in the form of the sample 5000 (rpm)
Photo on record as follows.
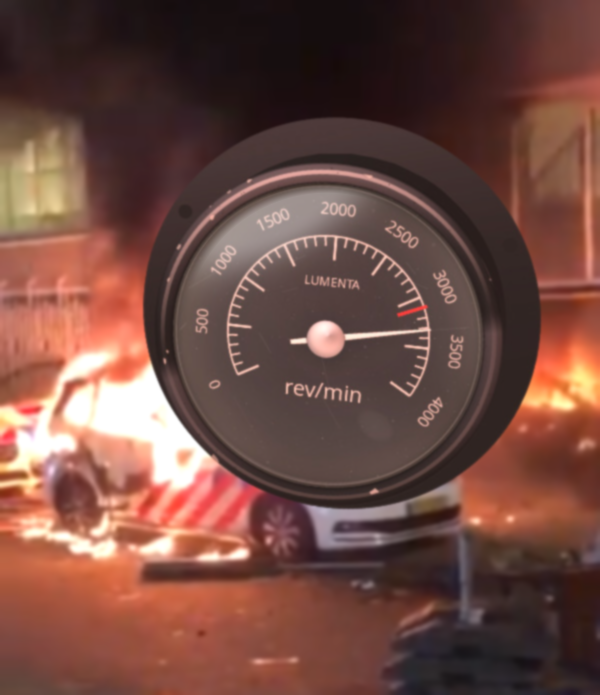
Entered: 3300 (rpm)
